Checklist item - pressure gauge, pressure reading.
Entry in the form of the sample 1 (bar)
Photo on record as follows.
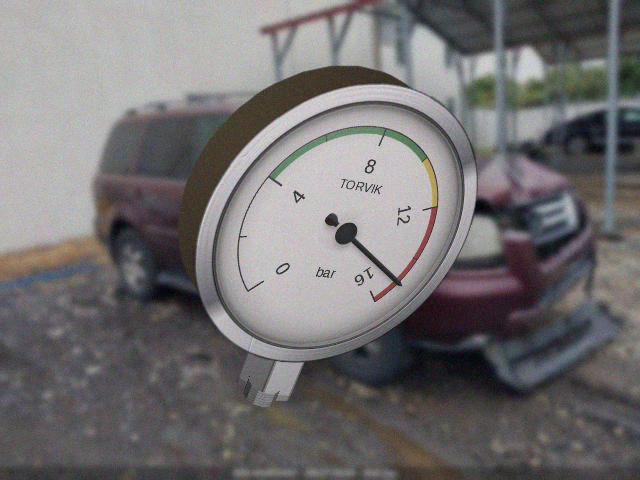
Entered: 15 (bar)
